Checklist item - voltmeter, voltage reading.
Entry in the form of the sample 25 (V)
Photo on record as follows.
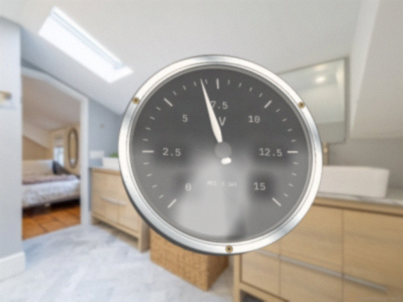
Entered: 6.75 (V)
